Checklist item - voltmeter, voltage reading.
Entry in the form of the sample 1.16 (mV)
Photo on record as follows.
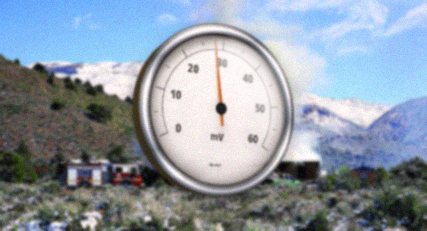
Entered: 27.5 (mV)
